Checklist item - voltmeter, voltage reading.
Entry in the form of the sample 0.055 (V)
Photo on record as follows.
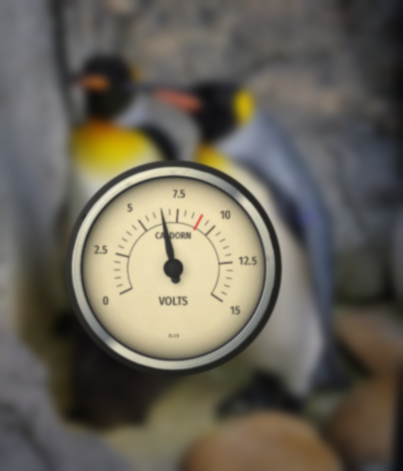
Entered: 6.5 (V)
